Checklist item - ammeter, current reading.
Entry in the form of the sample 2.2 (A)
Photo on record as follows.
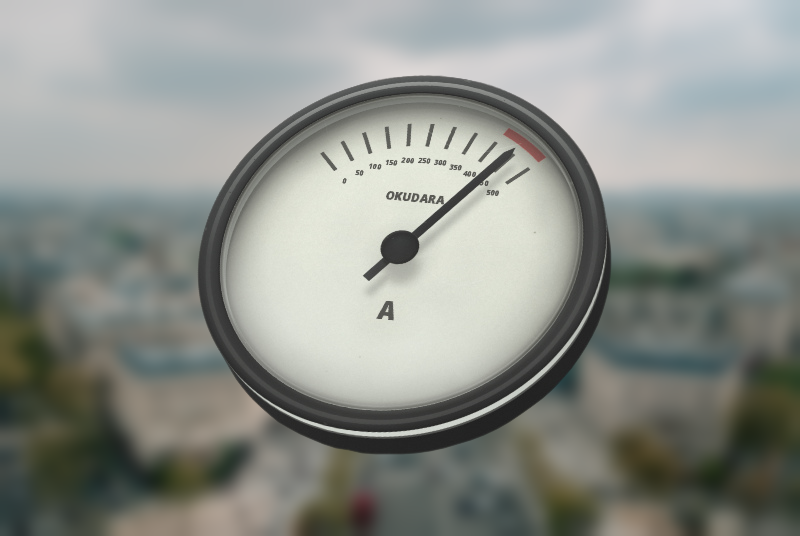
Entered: 450 (A)
